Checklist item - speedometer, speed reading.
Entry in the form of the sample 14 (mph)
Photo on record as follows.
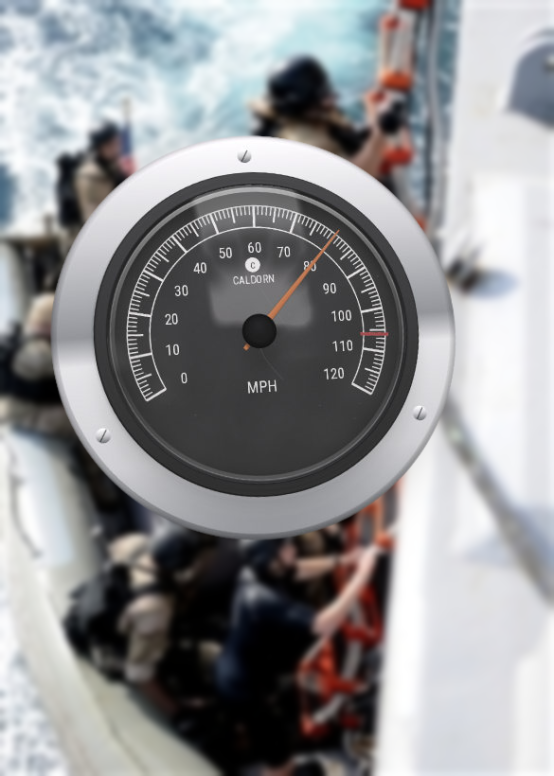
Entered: 80 (mph)
